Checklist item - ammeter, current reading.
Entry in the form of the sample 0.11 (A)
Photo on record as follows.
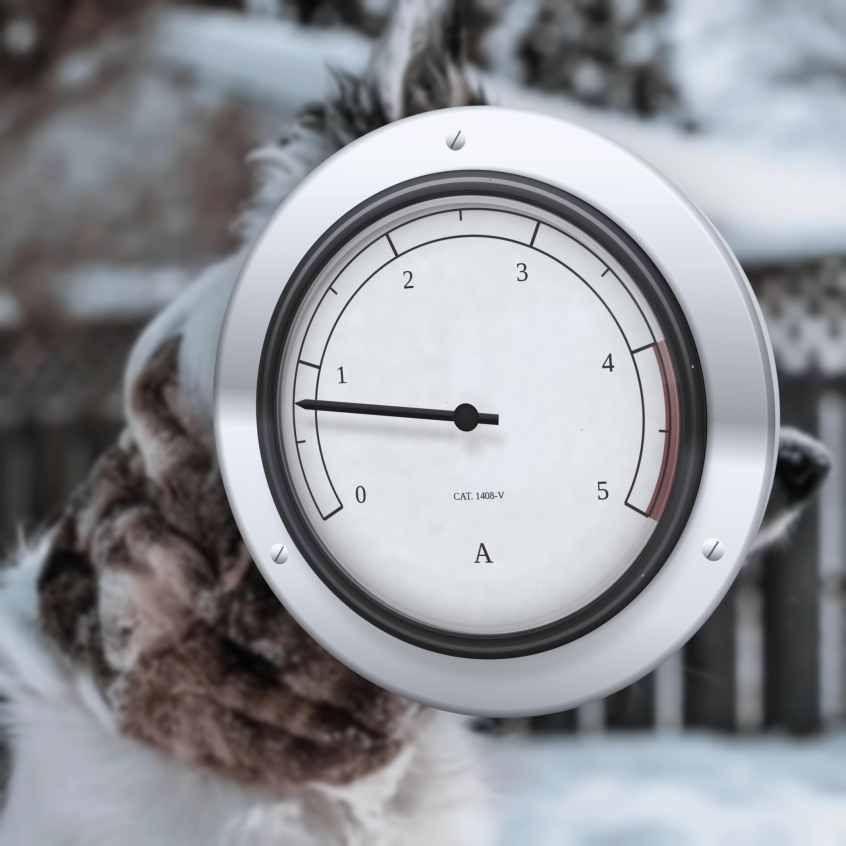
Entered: 0.75 (A)
